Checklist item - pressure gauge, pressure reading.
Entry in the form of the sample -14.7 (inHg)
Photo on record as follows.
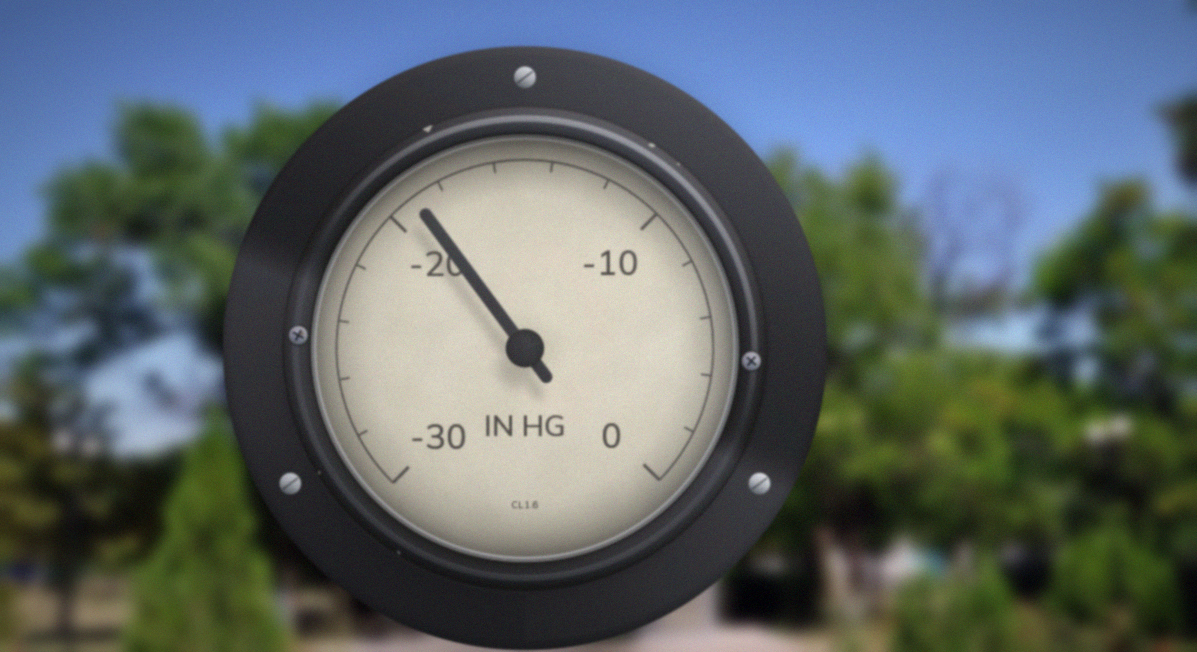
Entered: -19 (inHg)
